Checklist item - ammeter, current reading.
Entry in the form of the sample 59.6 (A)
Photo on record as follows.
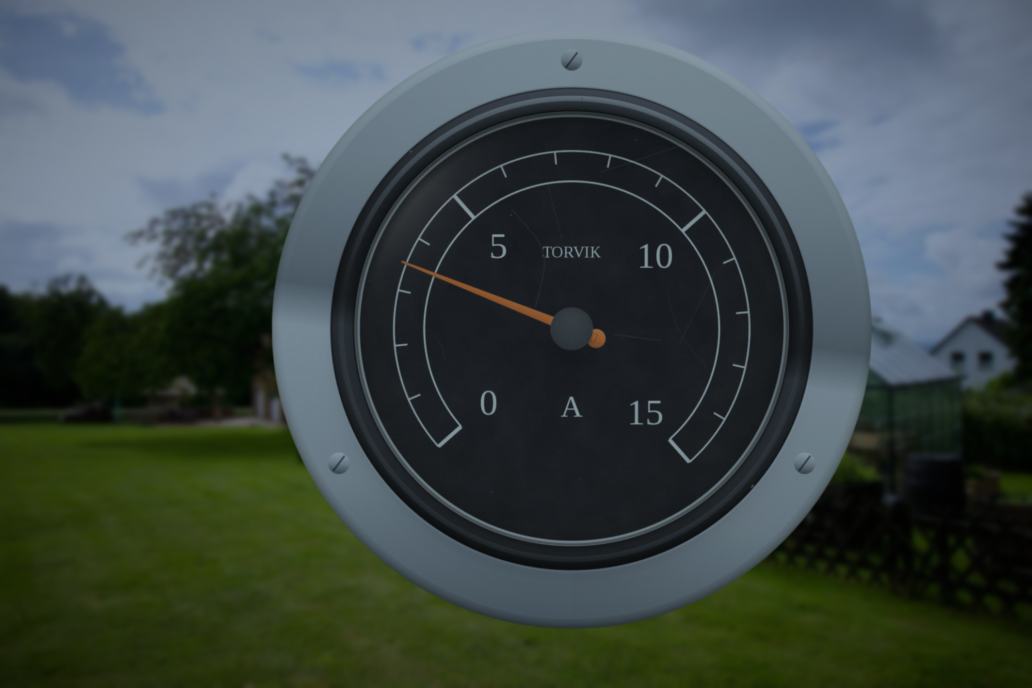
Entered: 3.5 (A)
